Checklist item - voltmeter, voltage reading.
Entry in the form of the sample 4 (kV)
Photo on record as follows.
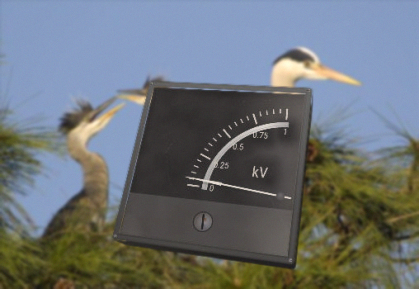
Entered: 0.05 (kV)
